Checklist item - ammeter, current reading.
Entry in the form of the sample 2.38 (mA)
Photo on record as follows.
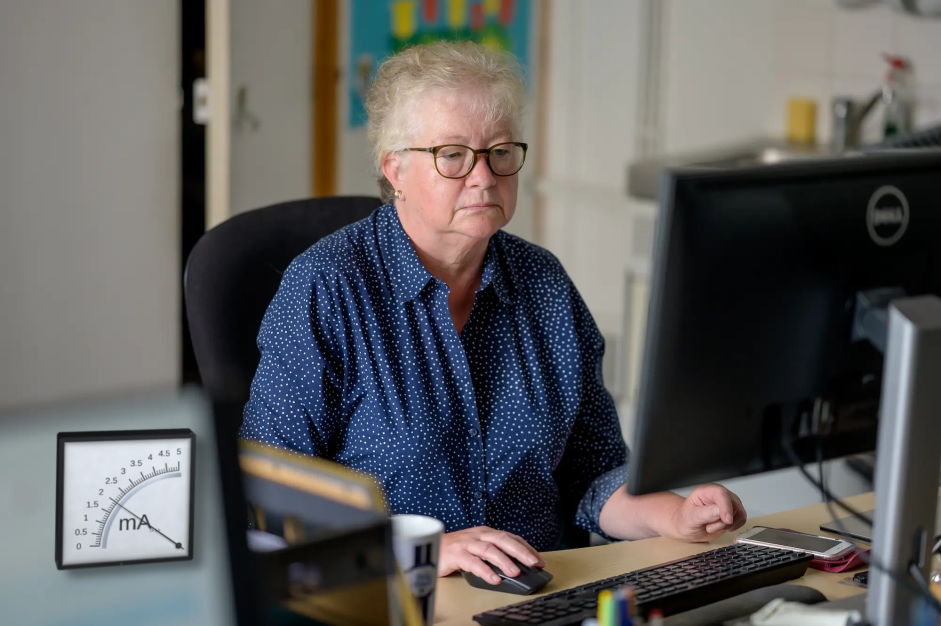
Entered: 2 (mA)
